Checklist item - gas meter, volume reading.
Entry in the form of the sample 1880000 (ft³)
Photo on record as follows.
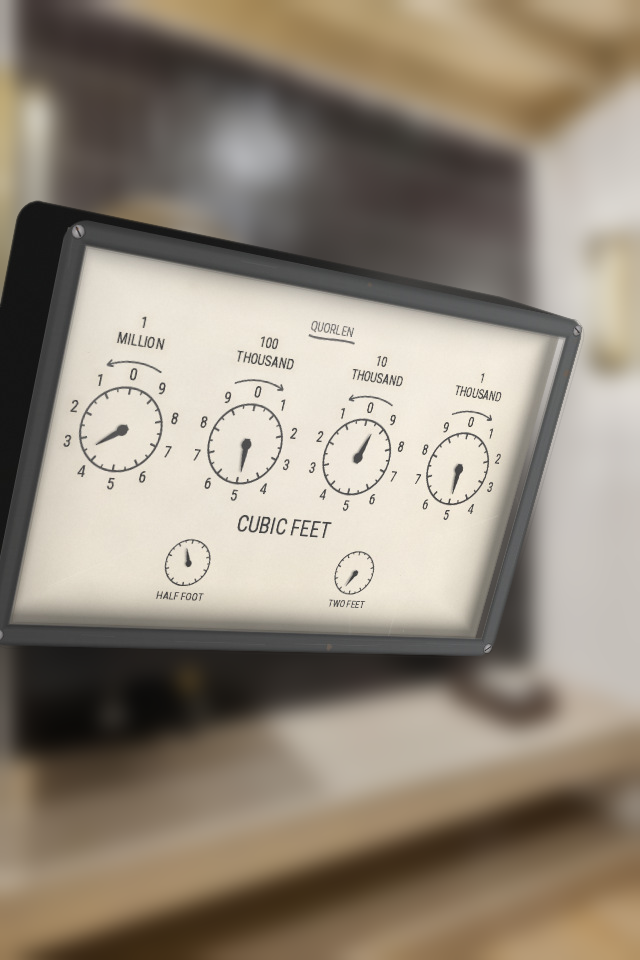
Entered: 349500 (ft³)
